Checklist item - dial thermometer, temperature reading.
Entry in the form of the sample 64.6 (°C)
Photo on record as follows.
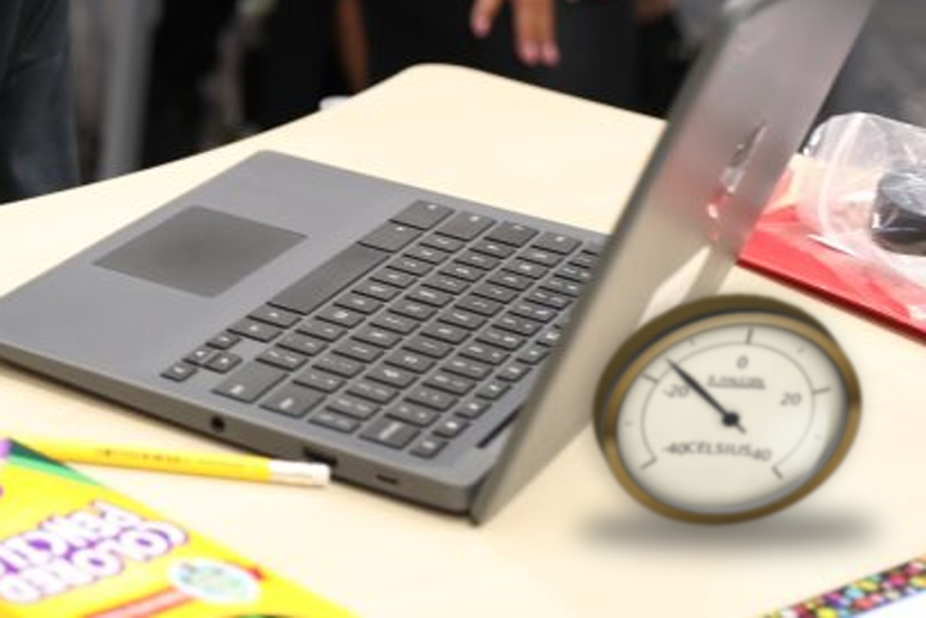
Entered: -15 (°C)
